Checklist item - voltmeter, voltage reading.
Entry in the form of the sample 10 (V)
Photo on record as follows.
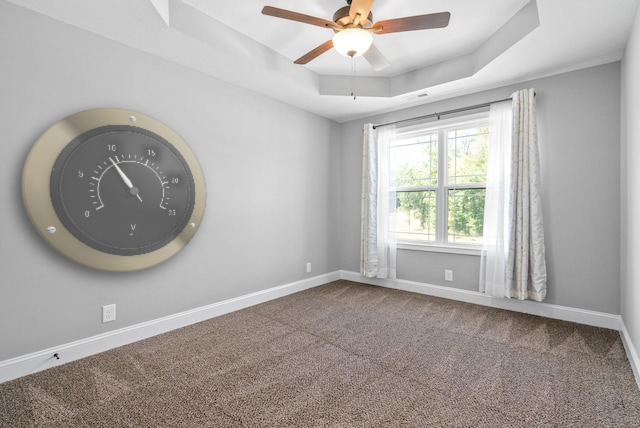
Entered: 9 (V)
